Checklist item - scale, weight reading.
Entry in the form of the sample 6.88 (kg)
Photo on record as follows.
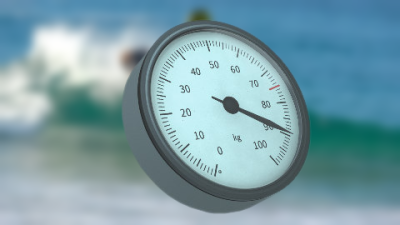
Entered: 90 (kg)
